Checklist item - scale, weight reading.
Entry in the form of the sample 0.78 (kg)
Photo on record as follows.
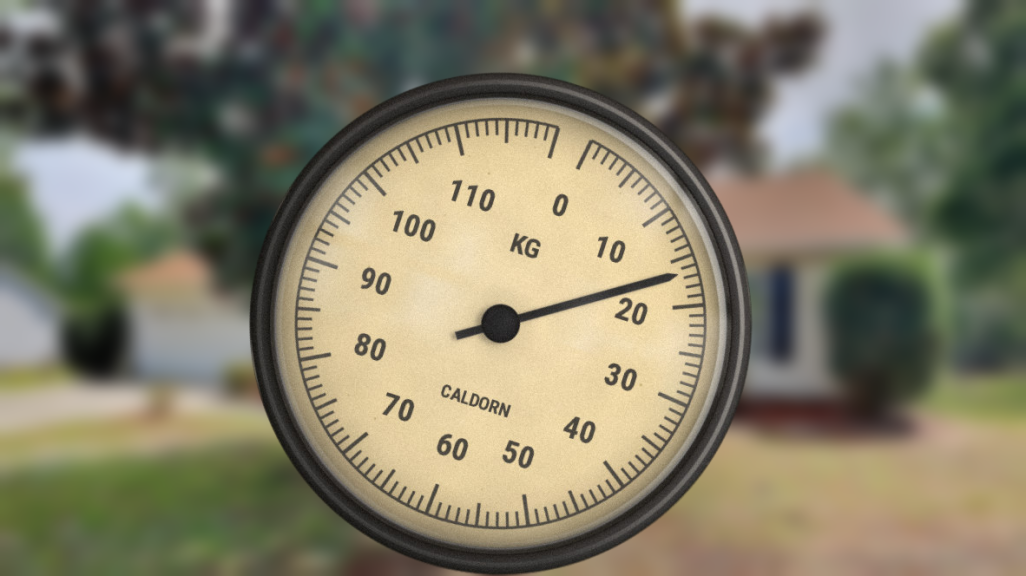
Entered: 16.5 (kg)
